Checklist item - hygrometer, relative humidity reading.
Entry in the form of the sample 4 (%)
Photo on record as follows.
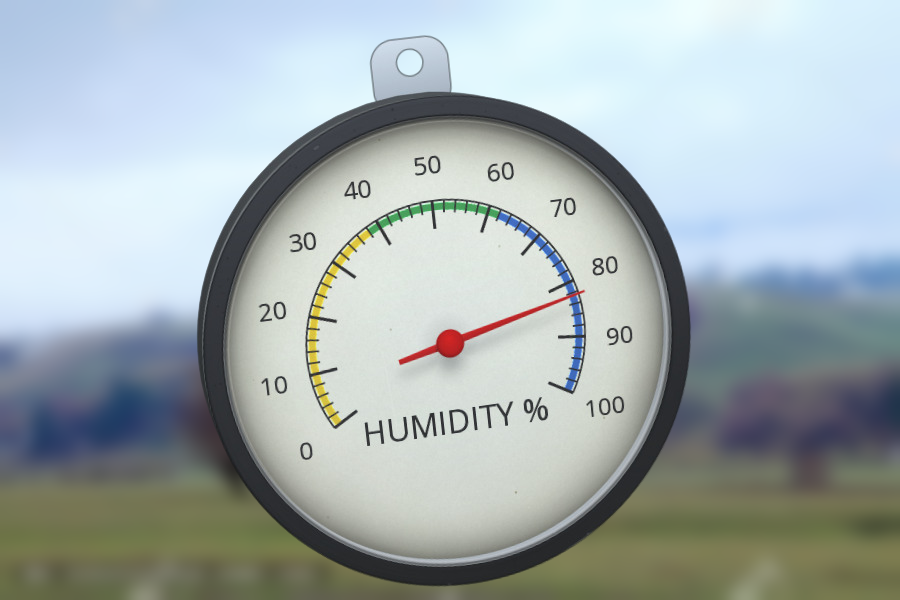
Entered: 82 (%)
